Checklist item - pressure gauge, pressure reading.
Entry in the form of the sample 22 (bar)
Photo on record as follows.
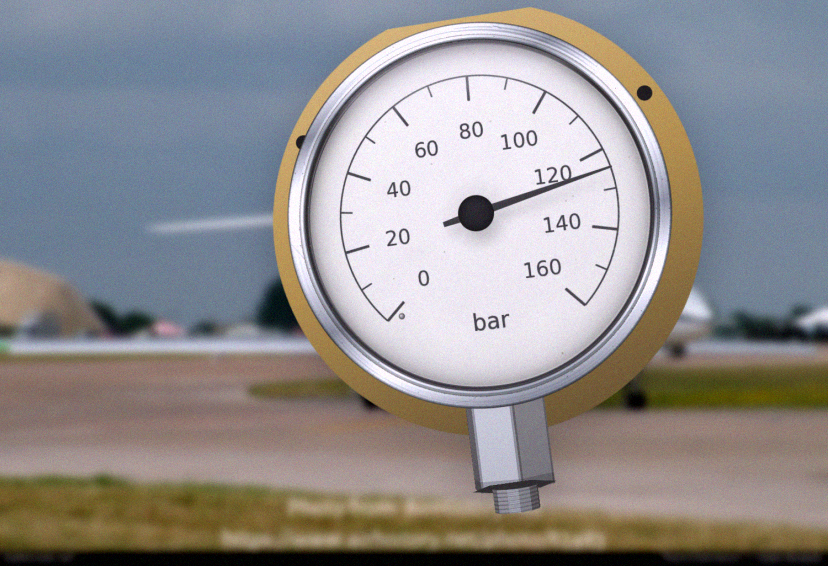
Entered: 125 (bar)
